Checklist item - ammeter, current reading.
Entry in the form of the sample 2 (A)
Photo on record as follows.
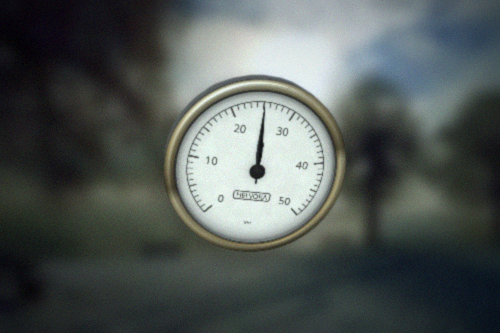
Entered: 25 (A)
